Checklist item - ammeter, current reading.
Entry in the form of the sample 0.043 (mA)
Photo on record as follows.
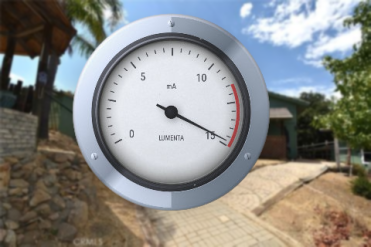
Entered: 14.75 (mA)
